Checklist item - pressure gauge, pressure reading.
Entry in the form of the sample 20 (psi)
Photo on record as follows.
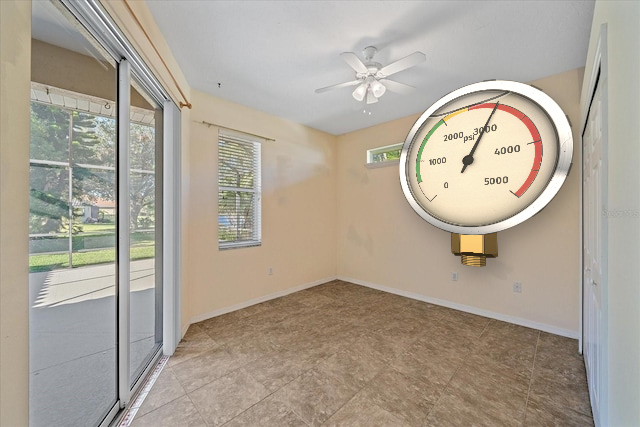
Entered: 3000 (psi)
